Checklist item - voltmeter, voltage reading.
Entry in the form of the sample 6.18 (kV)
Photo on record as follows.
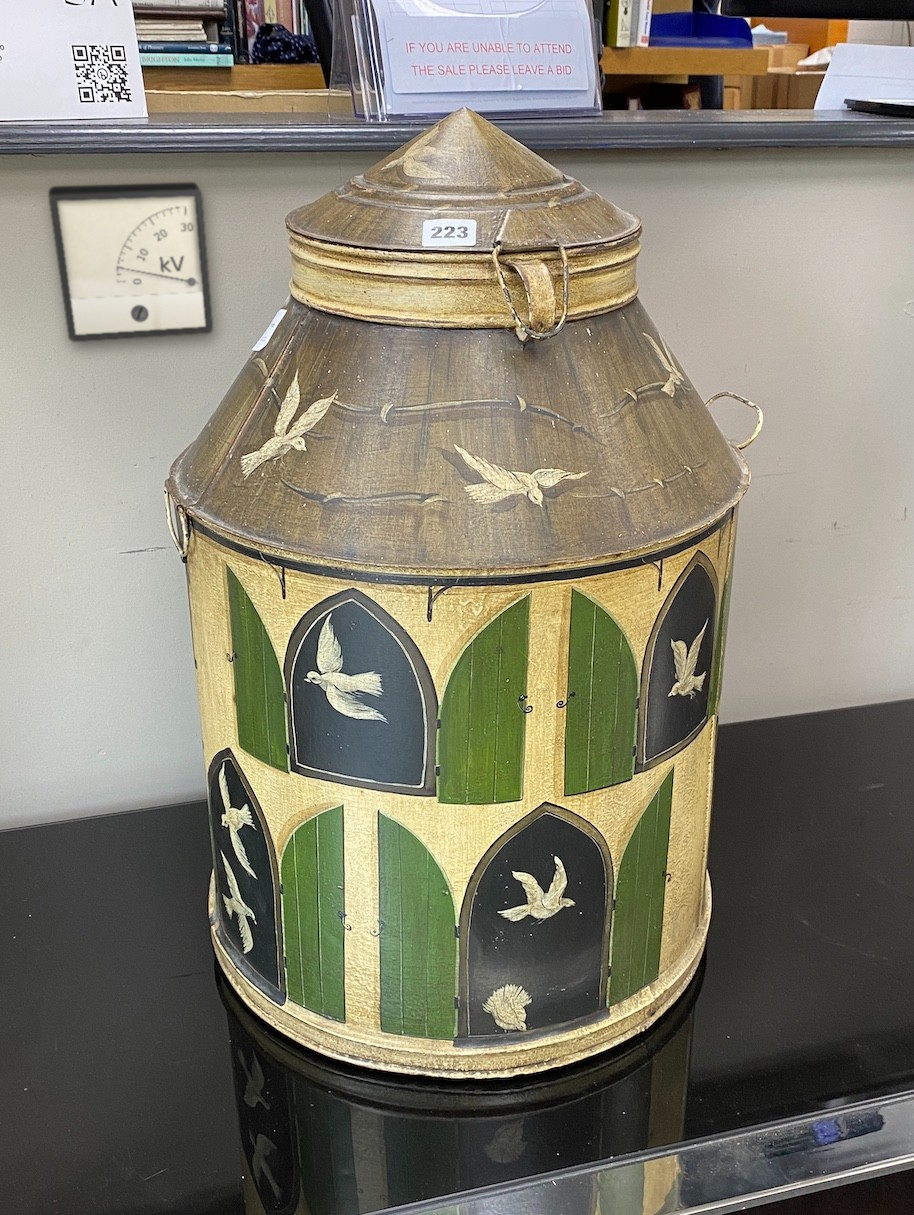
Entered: 4 (kV)
